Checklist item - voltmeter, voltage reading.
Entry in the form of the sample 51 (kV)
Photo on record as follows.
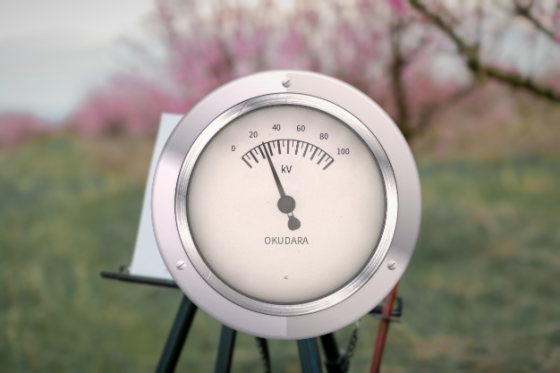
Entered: 25 (kV)
